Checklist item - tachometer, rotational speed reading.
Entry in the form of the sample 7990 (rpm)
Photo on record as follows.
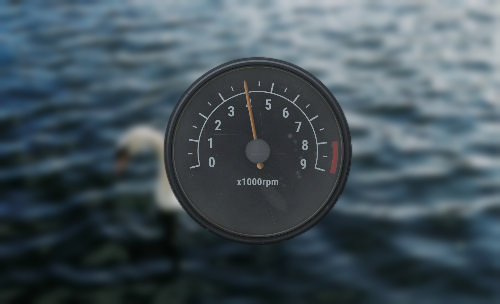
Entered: 4000 (rpm)
